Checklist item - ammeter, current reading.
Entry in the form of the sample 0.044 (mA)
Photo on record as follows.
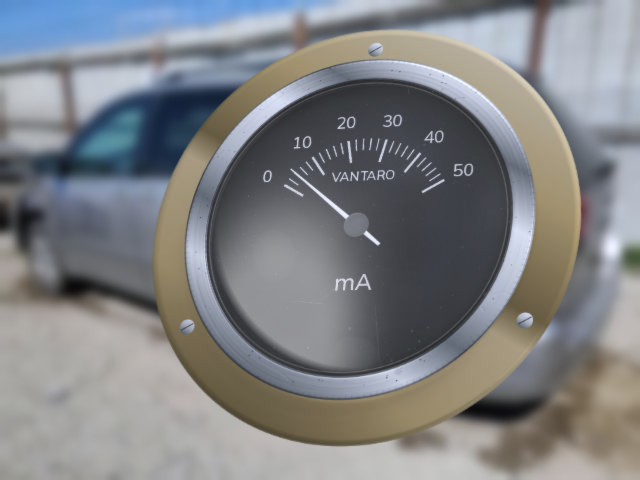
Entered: 4 (mA)
